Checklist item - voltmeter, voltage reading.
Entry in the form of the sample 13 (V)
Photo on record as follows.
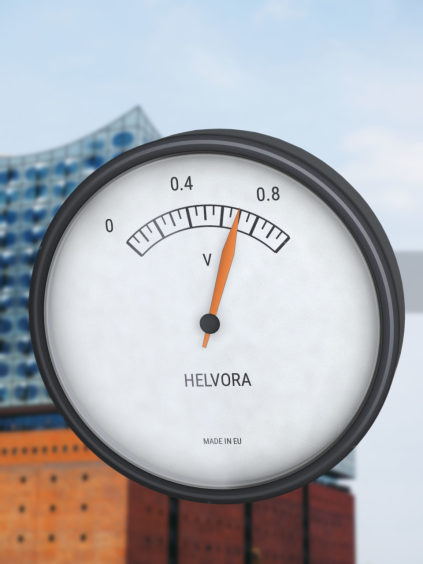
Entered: 0.7 (V)
